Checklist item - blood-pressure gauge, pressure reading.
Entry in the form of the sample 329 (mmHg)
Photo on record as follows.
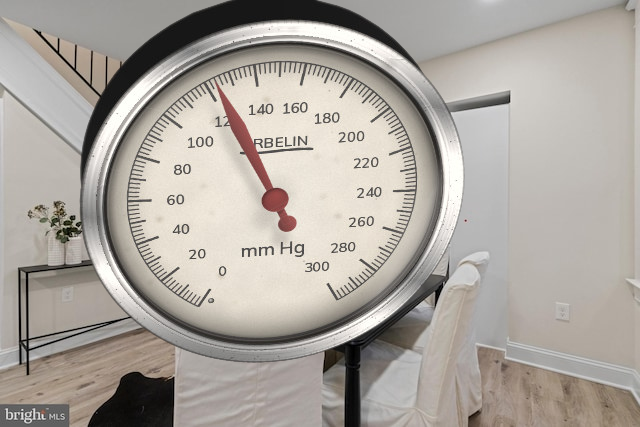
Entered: 124 (mmHg)
